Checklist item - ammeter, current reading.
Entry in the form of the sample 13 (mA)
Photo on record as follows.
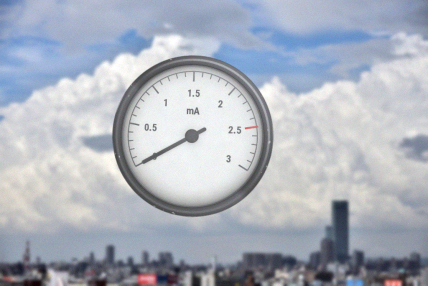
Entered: 0 (mA)
